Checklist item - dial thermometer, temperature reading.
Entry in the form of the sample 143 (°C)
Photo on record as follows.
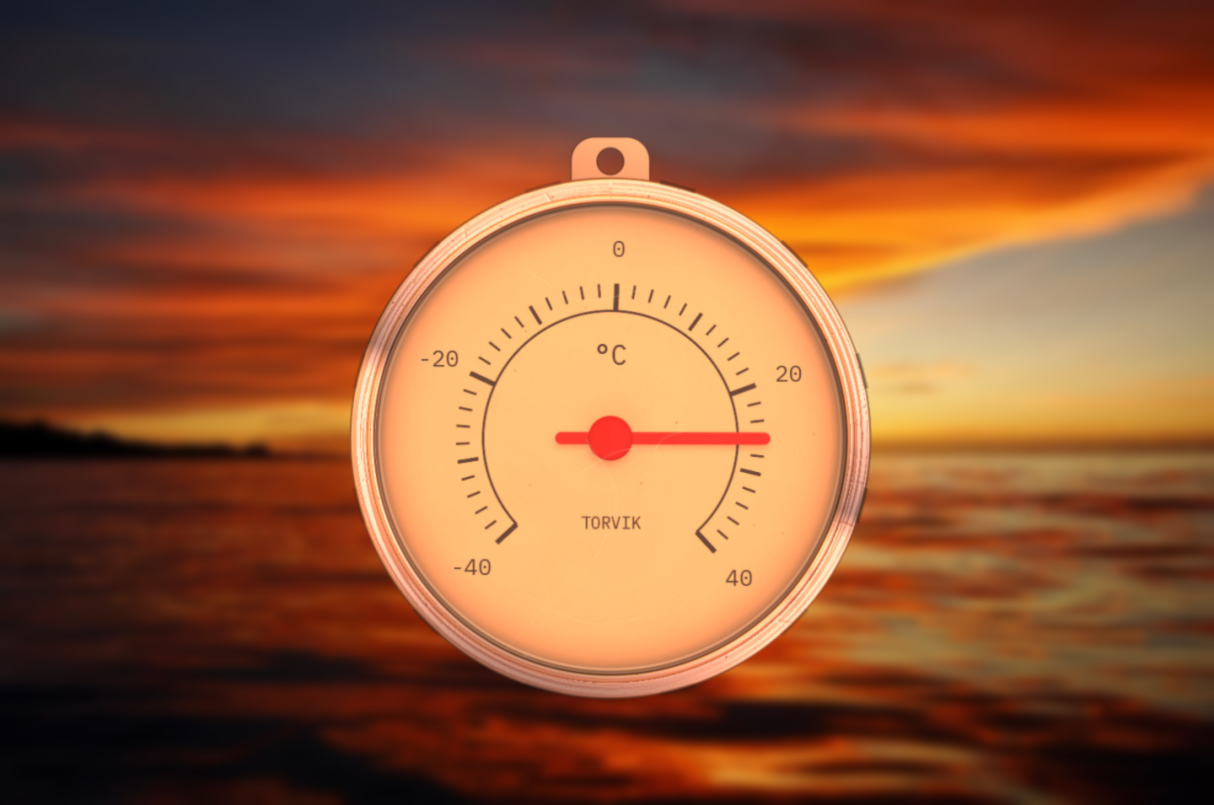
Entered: 26 (°C)
